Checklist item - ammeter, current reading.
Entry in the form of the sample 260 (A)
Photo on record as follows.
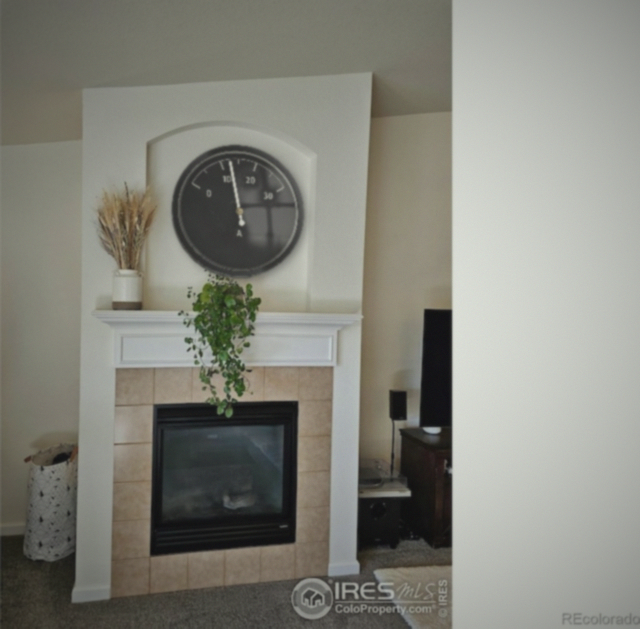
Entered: 12.5 (A)
